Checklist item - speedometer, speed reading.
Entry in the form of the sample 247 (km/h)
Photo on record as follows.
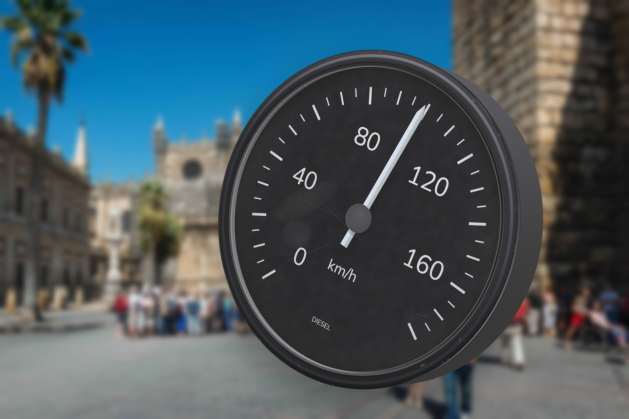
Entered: 100 (km/h)
